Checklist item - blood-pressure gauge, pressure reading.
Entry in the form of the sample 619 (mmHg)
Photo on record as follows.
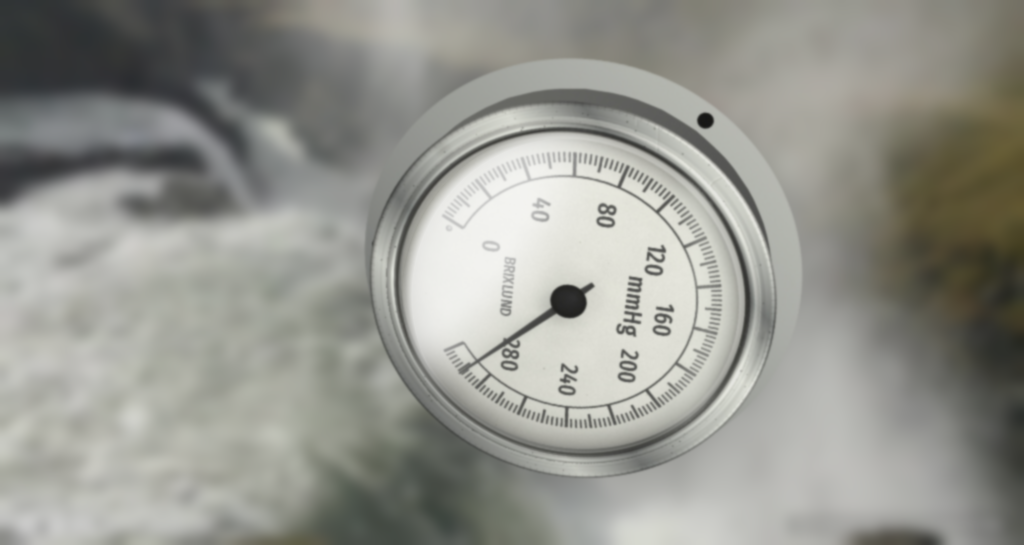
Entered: 290 (mmHg)
